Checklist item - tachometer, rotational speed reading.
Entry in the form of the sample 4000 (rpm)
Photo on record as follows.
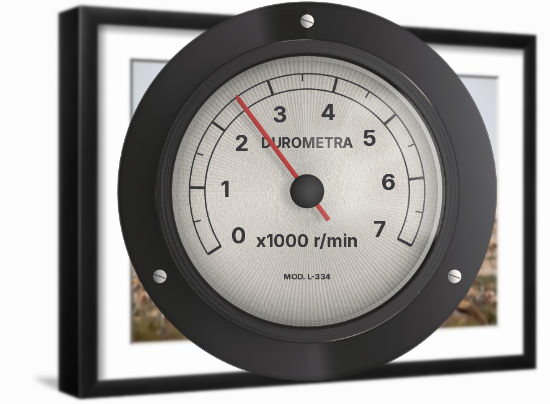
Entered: 2500 (rpm)
